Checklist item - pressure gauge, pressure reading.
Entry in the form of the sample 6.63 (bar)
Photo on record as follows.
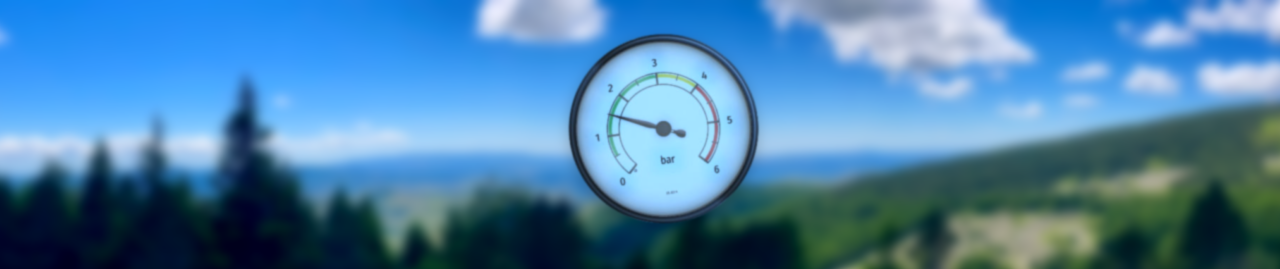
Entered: 1.5 (bar)
